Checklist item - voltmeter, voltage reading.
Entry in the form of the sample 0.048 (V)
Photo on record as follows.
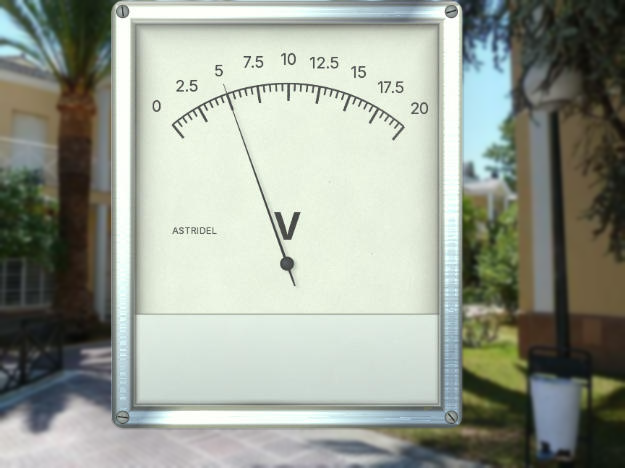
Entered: 5 (V)
